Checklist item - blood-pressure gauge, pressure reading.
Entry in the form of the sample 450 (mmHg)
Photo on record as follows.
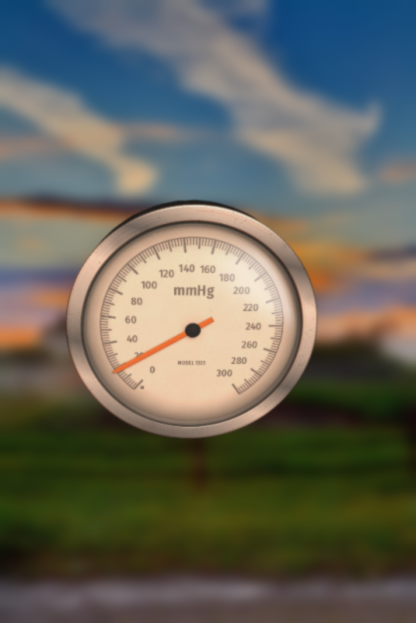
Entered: 20 (mmHg)
